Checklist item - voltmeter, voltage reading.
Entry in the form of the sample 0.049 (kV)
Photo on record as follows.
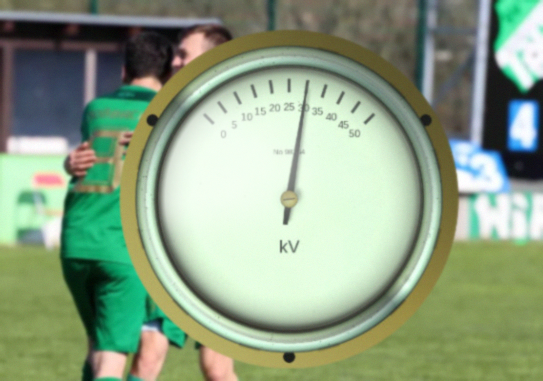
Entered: 30 (kV)
